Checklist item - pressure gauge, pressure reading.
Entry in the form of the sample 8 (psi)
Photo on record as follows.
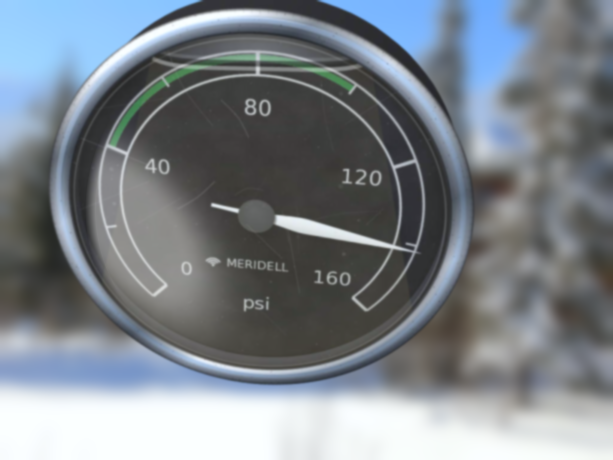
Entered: 140 (psi)
